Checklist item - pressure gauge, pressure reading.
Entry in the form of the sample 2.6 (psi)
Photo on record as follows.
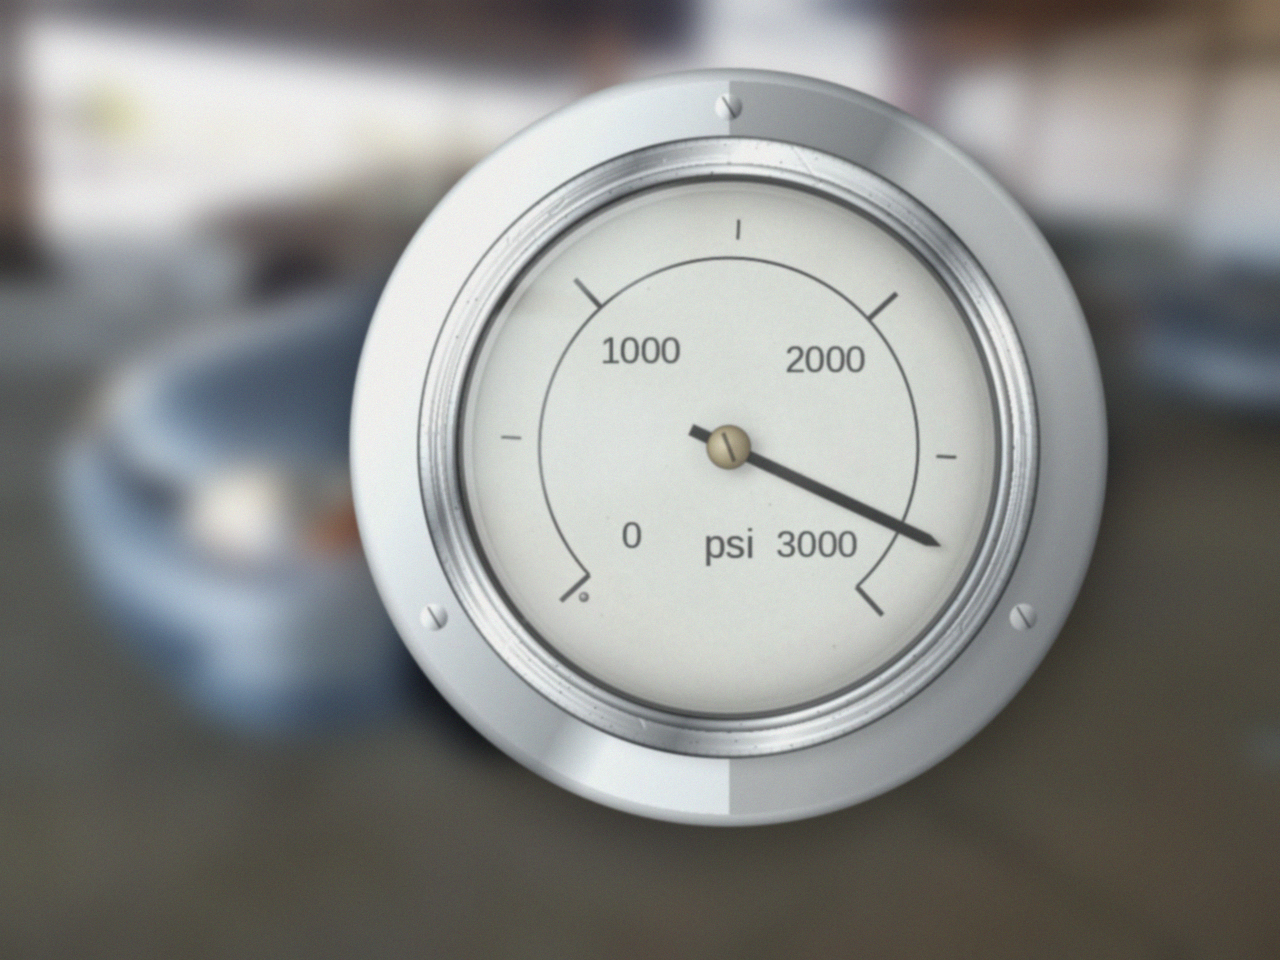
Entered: 2750 (psi)
